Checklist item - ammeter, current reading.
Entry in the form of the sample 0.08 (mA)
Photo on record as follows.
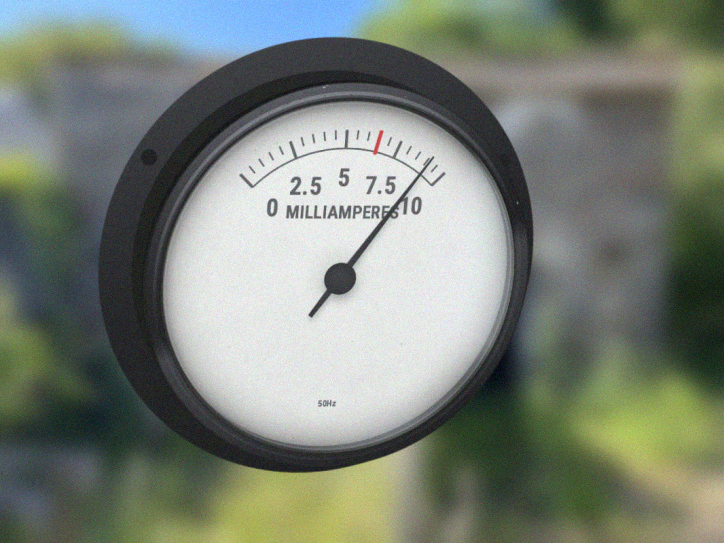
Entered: 9 (mA)
